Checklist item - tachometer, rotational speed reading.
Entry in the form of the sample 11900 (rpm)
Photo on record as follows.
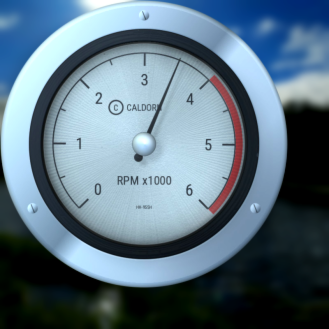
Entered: 3500 (rpm)
